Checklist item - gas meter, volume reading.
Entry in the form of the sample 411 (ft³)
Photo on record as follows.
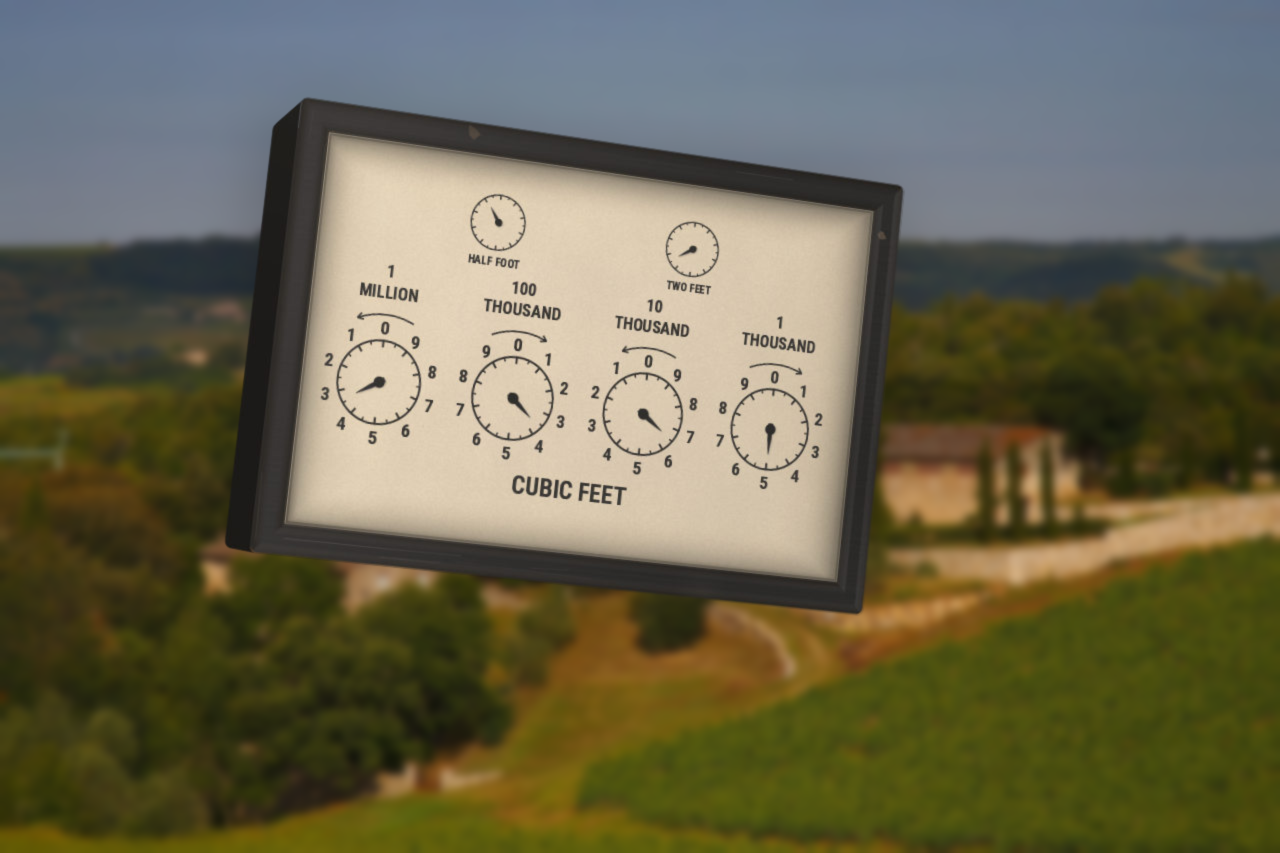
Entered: 336500 (ft³)
